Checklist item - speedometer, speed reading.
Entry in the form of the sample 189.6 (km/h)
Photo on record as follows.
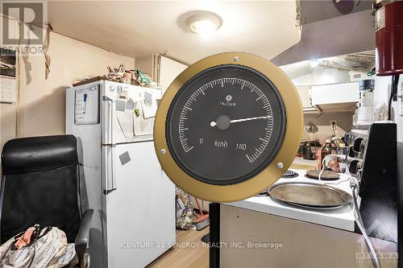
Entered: 140 (km/h)
